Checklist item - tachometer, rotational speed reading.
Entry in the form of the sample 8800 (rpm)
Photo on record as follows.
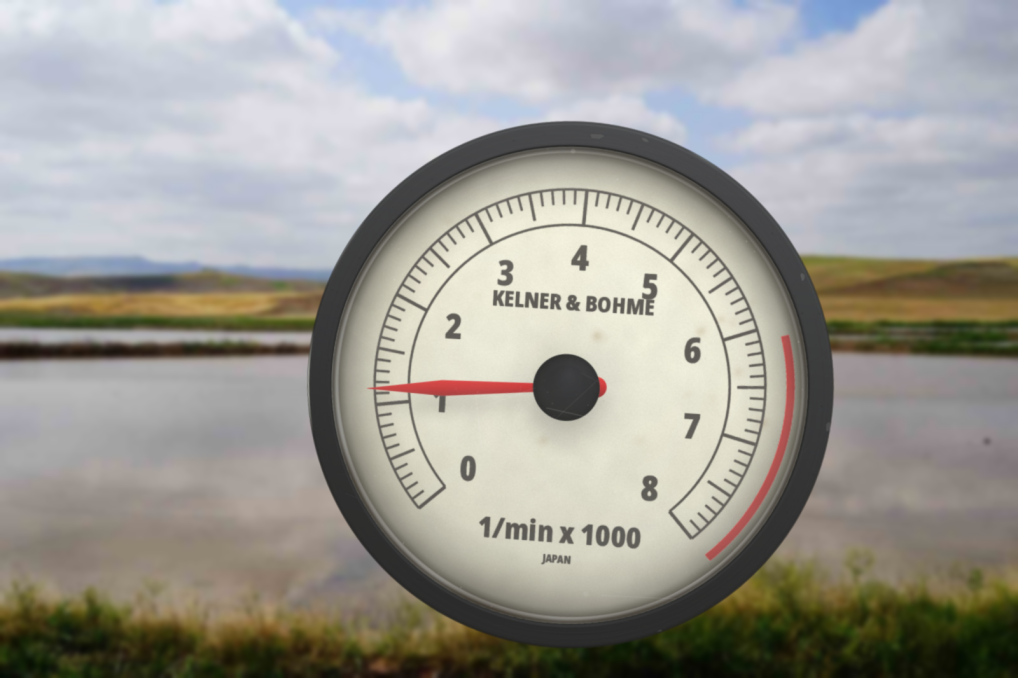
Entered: 1150 (rpm)
